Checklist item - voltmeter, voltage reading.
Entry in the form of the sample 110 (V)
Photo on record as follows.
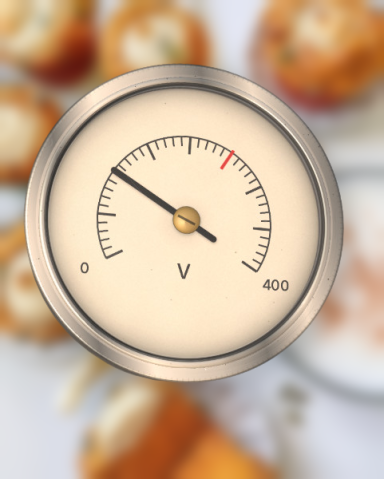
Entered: 100 (V)
